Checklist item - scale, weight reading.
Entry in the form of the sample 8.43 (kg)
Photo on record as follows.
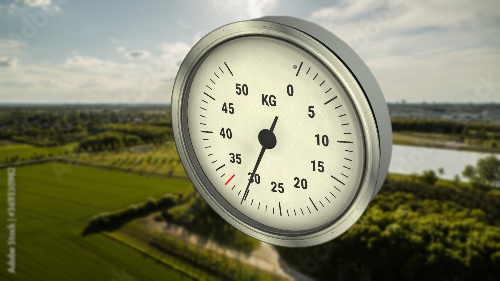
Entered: 30 (kg)
